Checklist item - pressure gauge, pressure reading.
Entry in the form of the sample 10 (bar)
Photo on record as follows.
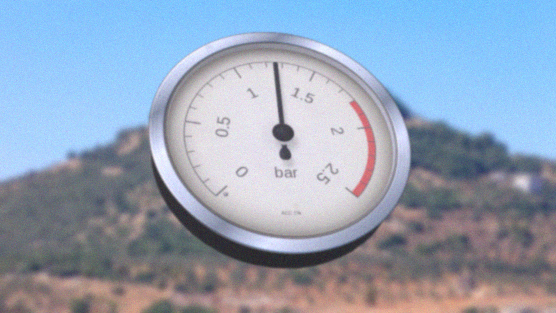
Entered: 1.25 (bar)
